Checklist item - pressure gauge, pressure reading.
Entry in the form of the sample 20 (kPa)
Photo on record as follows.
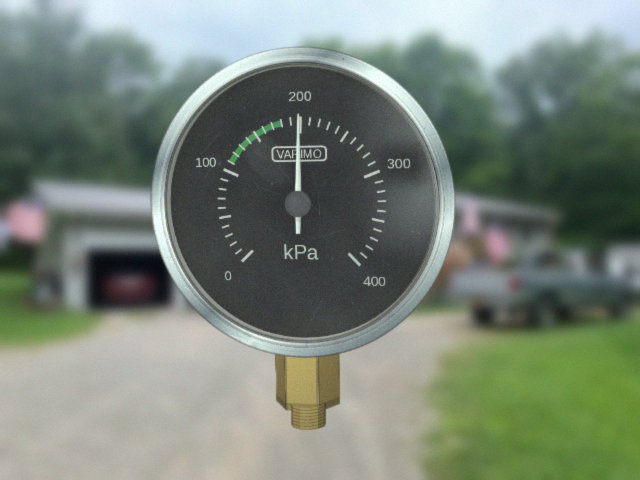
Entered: 200 (kPa)
